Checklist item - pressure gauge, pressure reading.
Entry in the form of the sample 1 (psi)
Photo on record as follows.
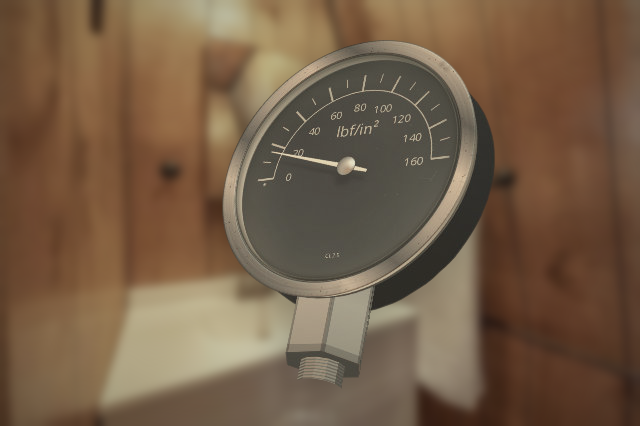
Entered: 15 (psi)
